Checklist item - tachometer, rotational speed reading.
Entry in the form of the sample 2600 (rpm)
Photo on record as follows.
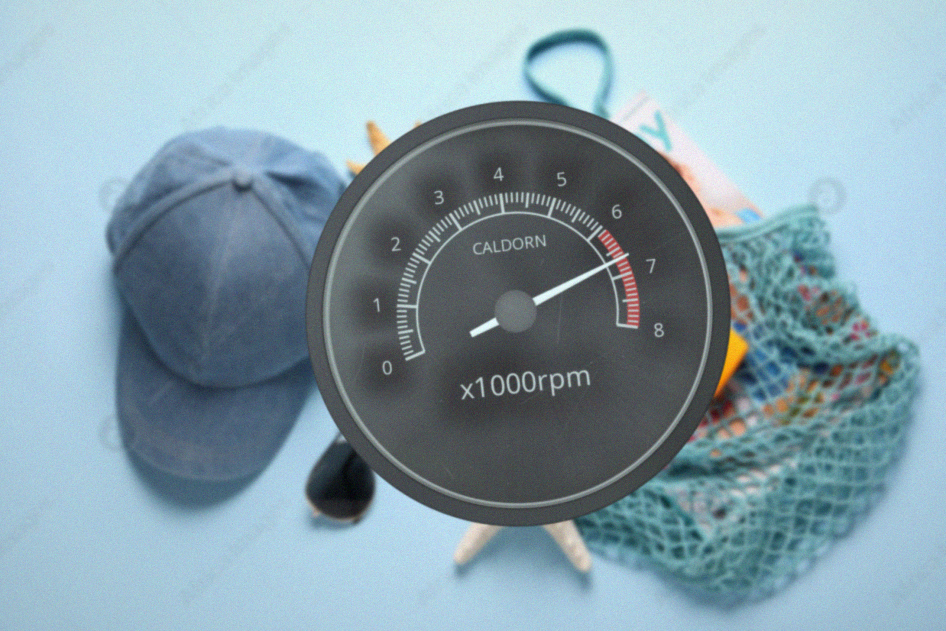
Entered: 6700 (rpm)
